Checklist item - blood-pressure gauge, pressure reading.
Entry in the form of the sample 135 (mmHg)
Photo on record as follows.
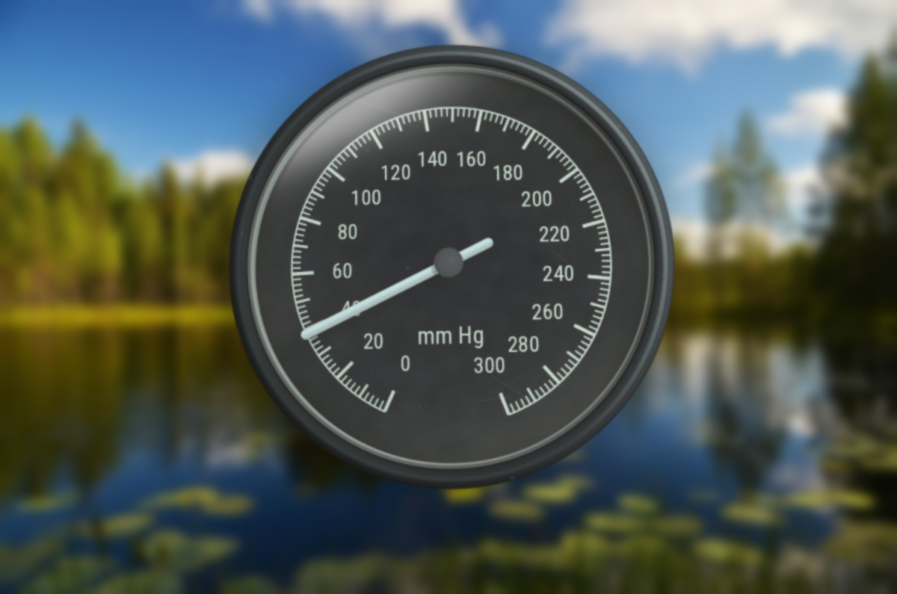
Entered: 38 (mmHg)
